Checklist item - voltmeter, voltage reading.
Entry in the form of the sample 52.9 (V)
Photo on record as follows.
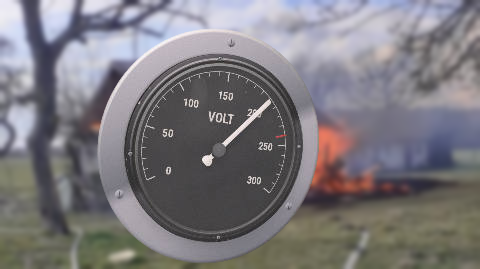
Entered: 200 (V)
